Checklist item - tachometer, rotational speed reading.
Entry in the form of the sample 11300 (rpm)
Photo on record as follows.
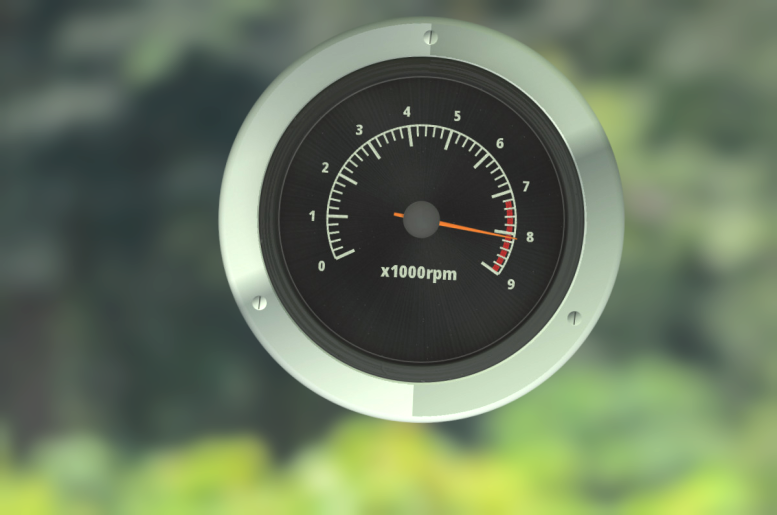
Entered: 8100 (rpm)
